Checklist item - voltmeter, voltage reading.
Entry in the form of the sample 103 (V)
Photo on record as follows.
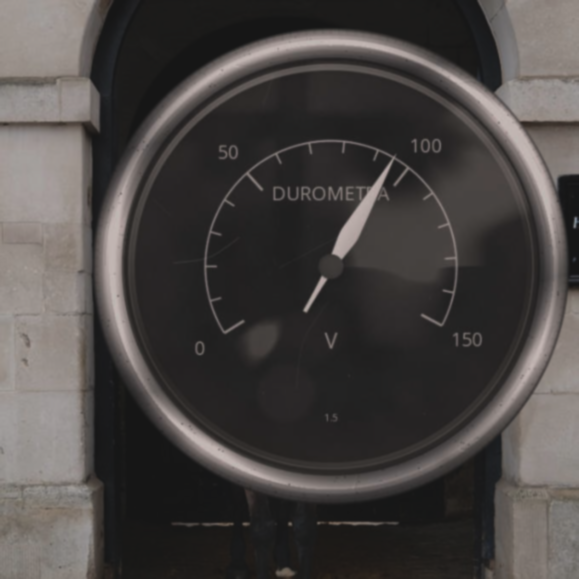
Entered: 95 (V)
